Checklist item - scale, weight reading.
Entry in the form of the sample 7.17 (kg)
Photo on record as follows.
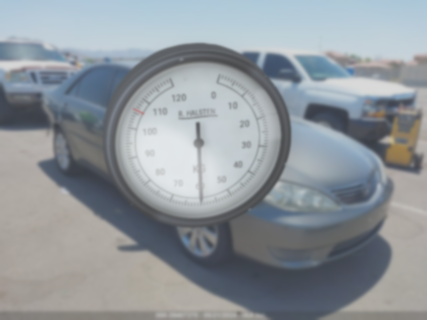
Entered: 60 (kg)
